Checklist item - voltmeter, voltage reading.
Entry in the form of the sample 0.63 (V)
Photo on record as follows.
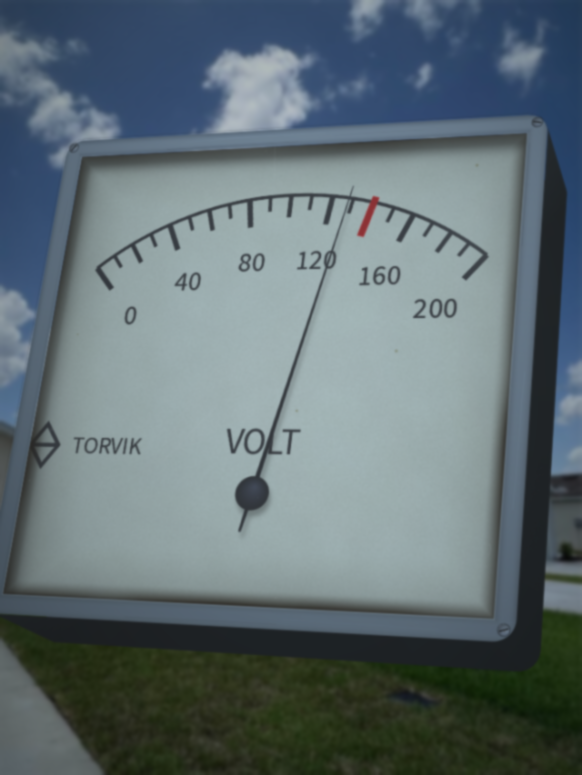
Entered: 130 (V)
